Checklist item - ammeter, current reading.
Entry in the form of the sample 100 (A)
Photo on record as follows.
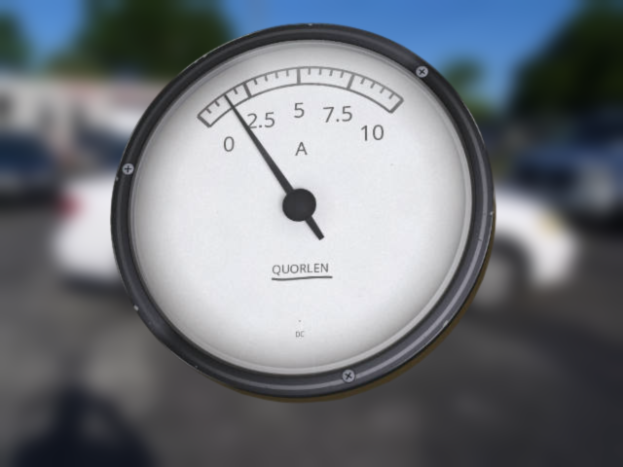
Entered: 1.5 (A)
